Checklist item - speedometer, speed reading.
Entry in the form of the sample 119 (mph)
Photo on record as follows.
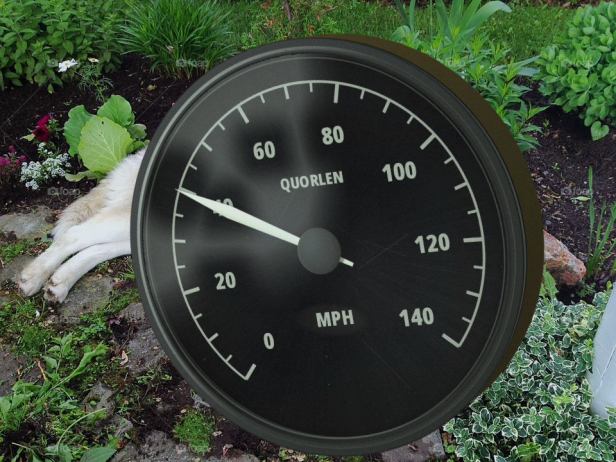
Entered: 40 (mph)
